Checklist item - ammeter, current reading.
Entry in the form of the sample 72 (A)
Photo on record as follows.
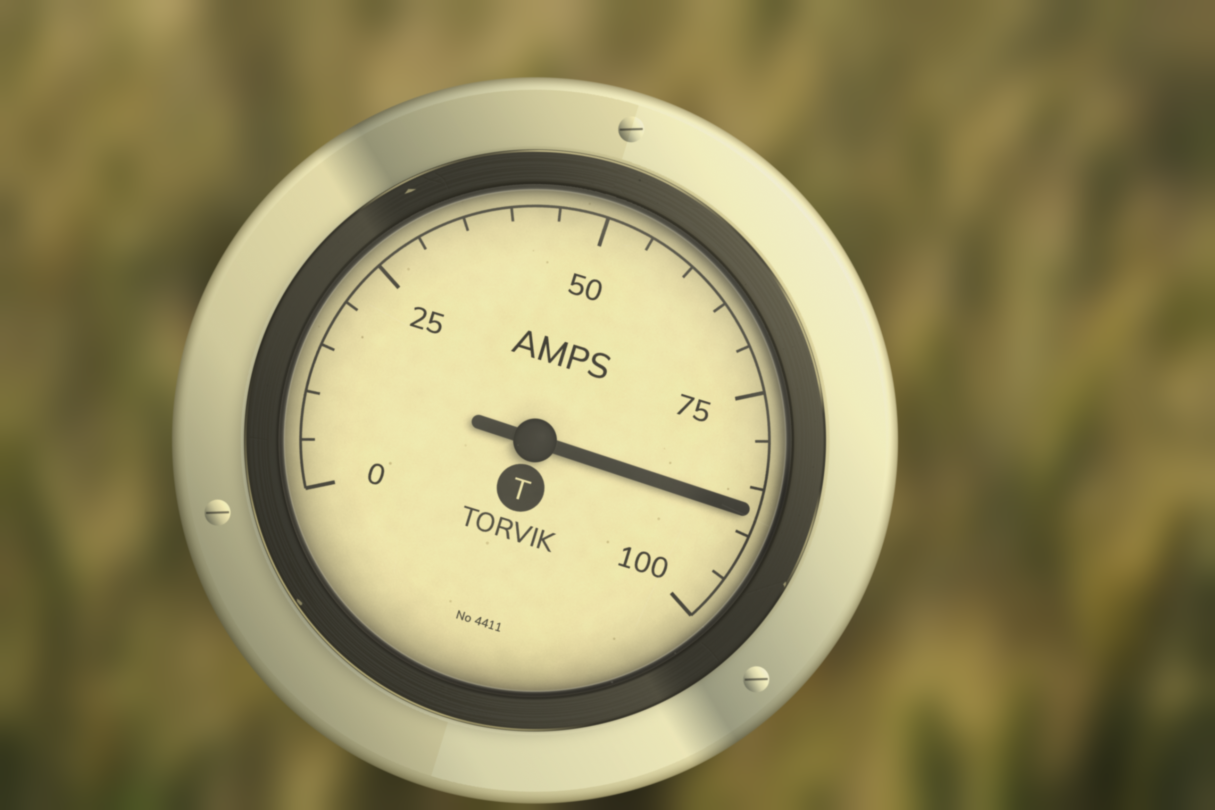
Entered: 87.5 (A)
